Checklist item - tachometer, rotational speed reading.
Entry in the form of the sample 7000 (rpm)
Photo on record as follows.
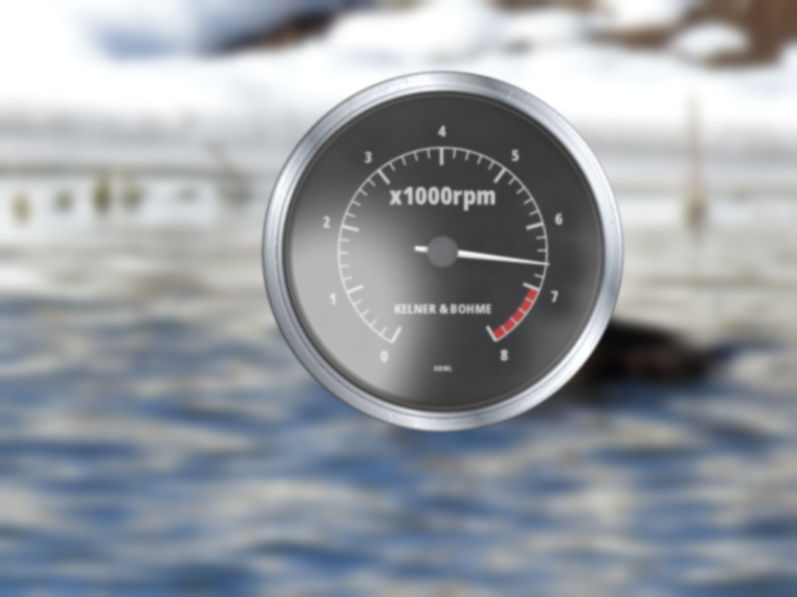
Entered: 6600 (rpm)
